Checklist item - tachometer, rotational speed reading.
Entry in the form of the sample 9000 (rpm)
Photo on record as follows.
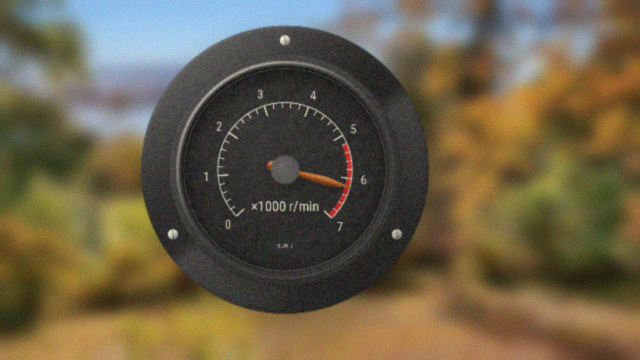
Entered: 6200 (rpm)
